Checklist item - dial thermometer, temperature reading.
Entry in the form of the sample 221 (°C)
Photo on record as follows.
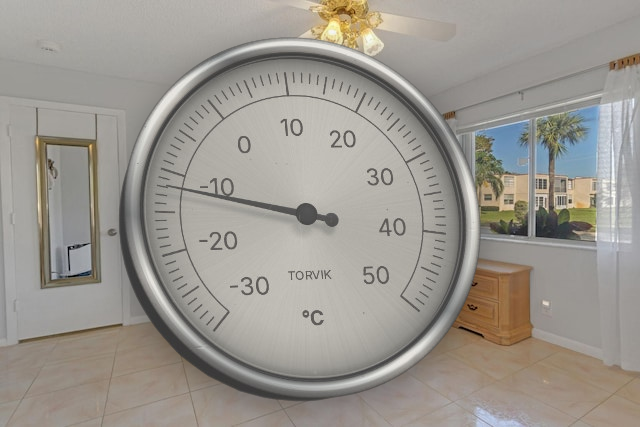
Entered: -12 (°C)
